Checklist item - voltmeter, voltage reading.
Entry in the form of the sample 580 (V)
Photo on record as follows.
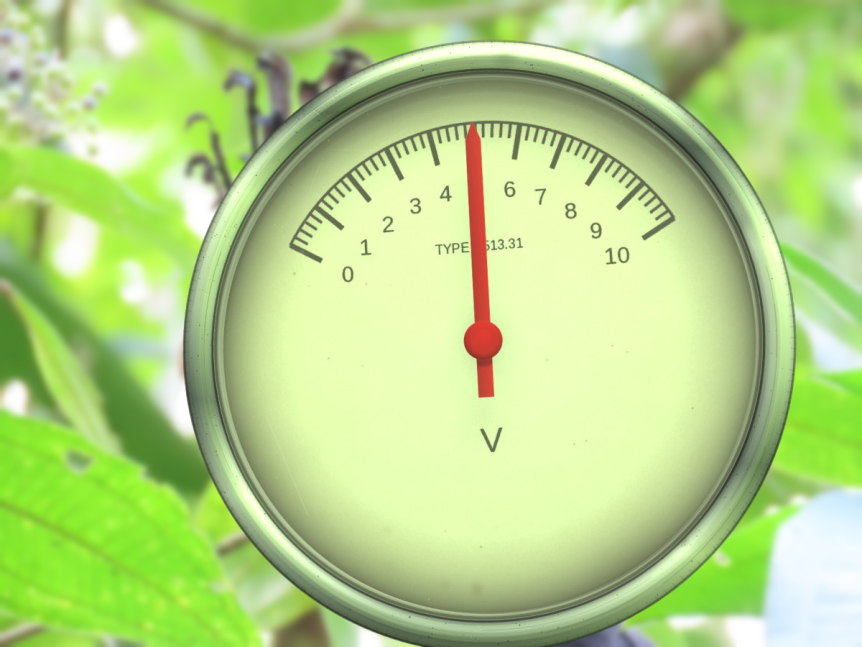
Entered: 5 (V)
